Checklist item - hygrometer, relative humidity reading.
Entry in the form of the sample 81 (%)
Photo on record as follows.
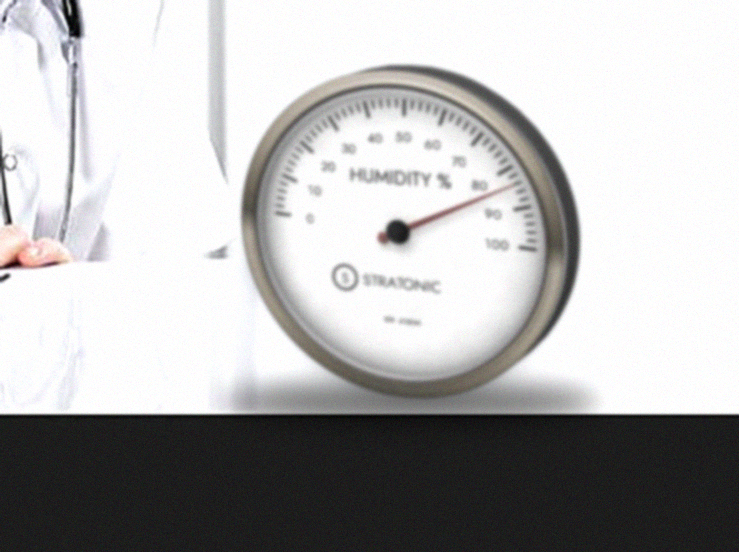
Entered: 84 (%)
